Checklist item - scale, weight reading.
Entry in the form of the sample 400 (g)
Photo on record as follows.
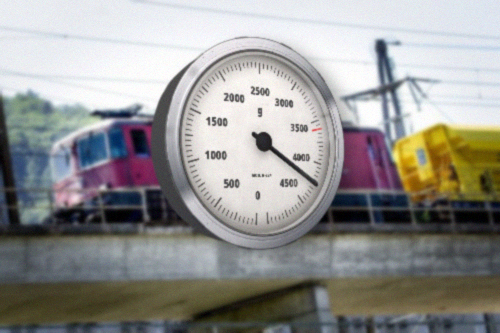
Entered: 4250 (g)
